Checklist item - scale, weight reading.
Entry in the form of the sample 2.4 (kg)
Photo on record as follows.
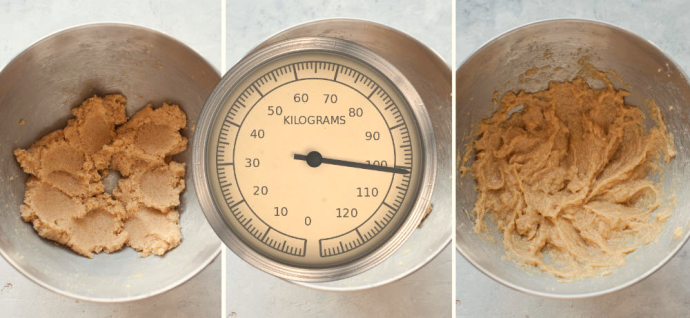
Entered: 101 (kg)
